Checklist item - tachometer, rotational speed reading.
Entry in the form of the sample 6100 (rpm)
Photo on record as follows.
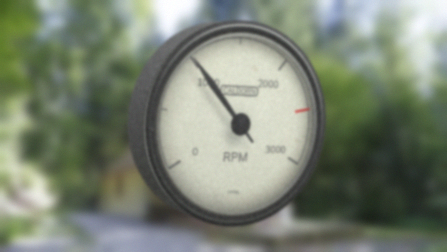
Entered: 1000 (rpm)
